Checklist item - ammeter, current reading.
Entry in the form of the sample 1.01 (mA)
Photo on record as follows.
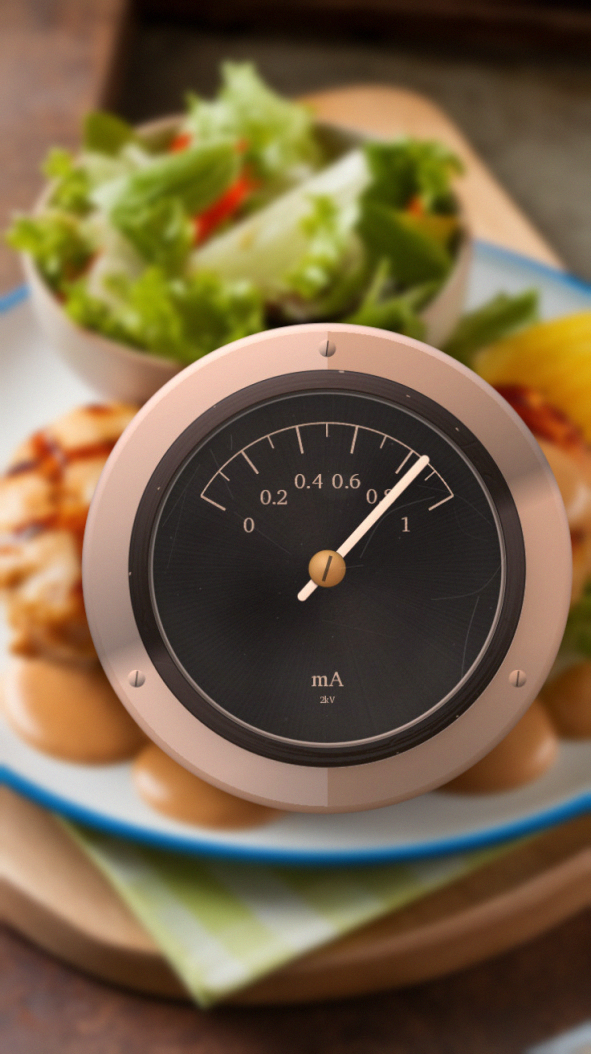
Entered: 0.85 (mA)
